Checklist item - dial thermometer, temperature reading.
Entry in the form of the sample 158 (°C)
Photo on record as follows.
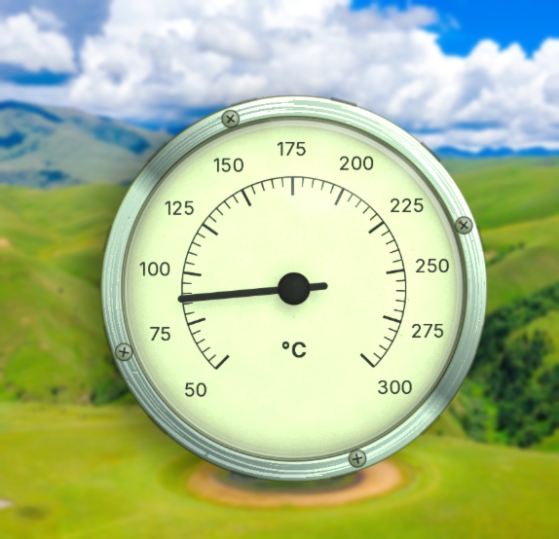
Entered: 87.5 (°C)
